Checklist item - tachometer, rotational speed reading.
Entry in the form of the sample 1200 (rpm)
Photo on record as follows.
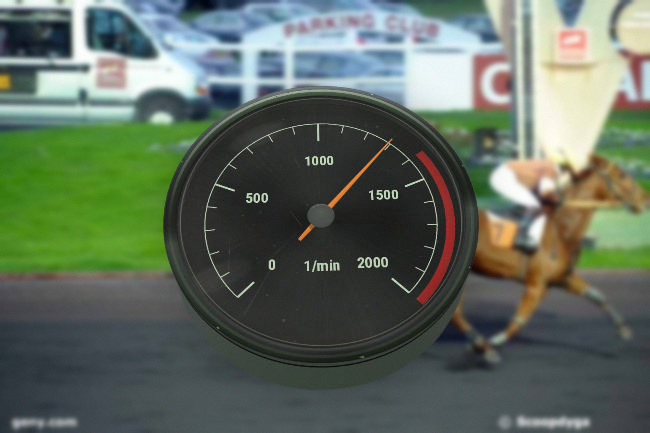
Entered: 1300 (rpm)
